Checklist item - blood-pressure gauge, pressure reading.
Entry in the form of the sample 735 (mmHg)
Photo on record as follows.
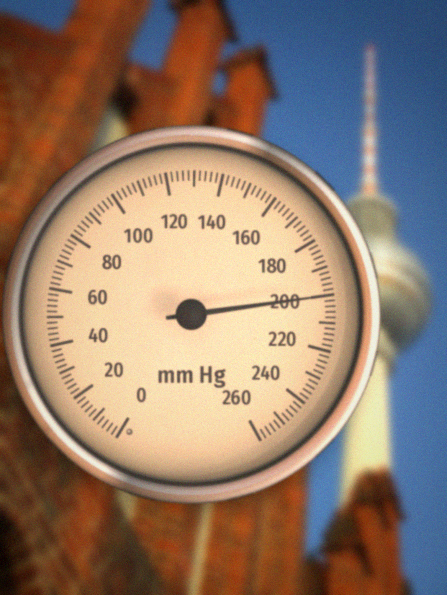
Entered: 200 (mmHg)
